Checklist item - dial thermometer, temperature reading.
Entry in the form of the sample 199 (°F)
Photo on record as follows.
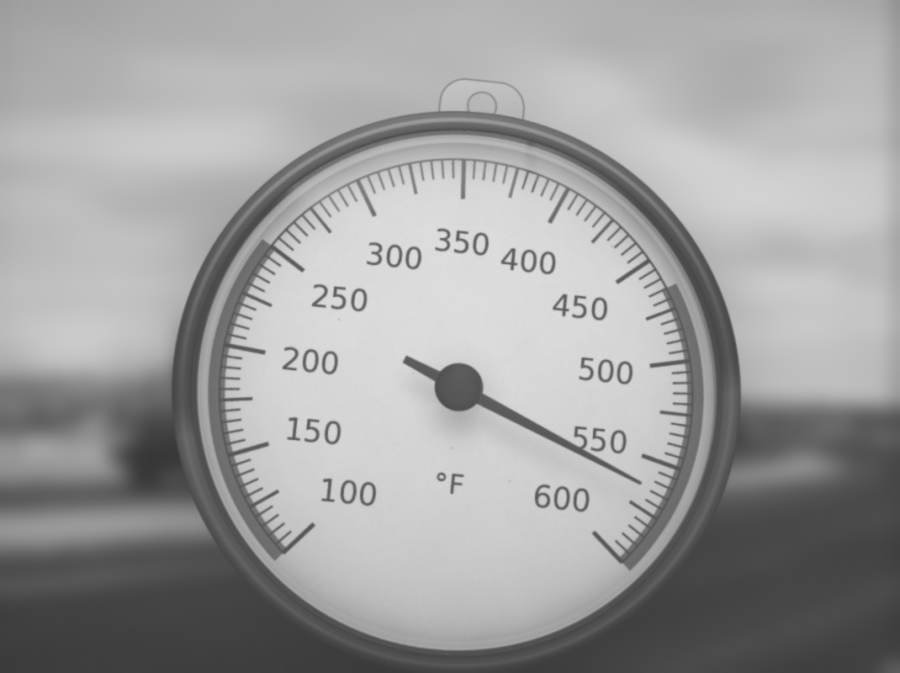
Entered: 565 (°F)
